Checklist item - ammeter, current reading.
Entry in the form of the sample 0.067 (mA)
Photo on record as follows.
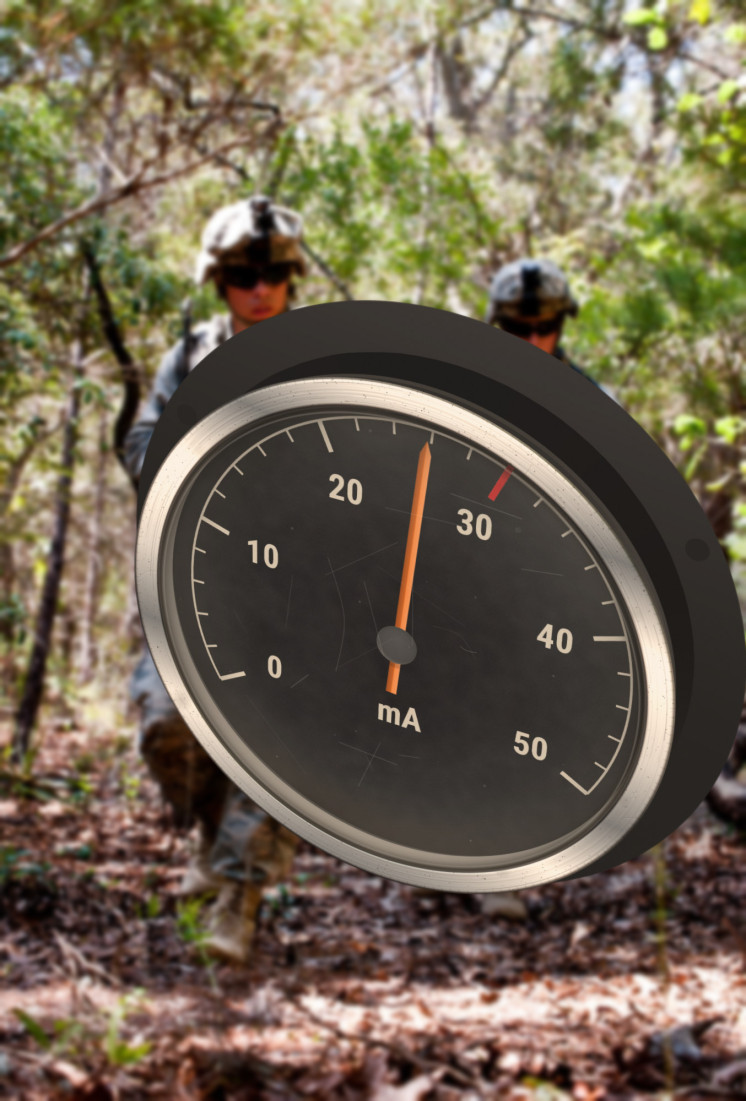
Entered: 26 (mA)
